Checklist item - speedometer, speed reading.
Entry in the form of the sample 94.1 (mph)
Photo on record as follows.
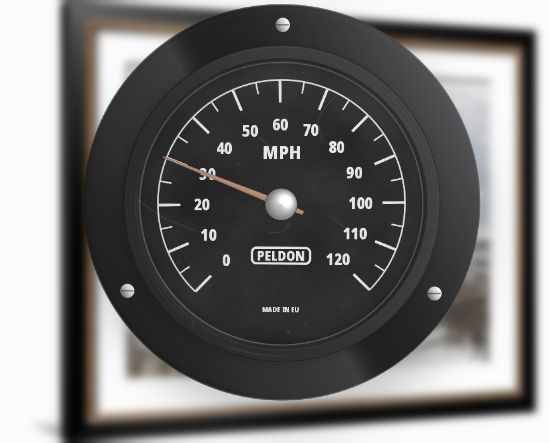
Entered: 30 (mph)
